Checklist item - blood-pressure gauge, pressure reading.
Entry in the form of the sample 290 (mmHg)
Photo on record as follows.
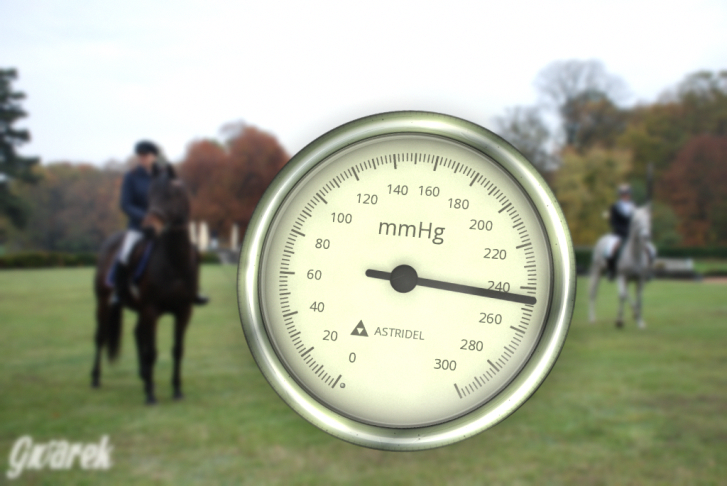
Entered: 246 (mmHg)
